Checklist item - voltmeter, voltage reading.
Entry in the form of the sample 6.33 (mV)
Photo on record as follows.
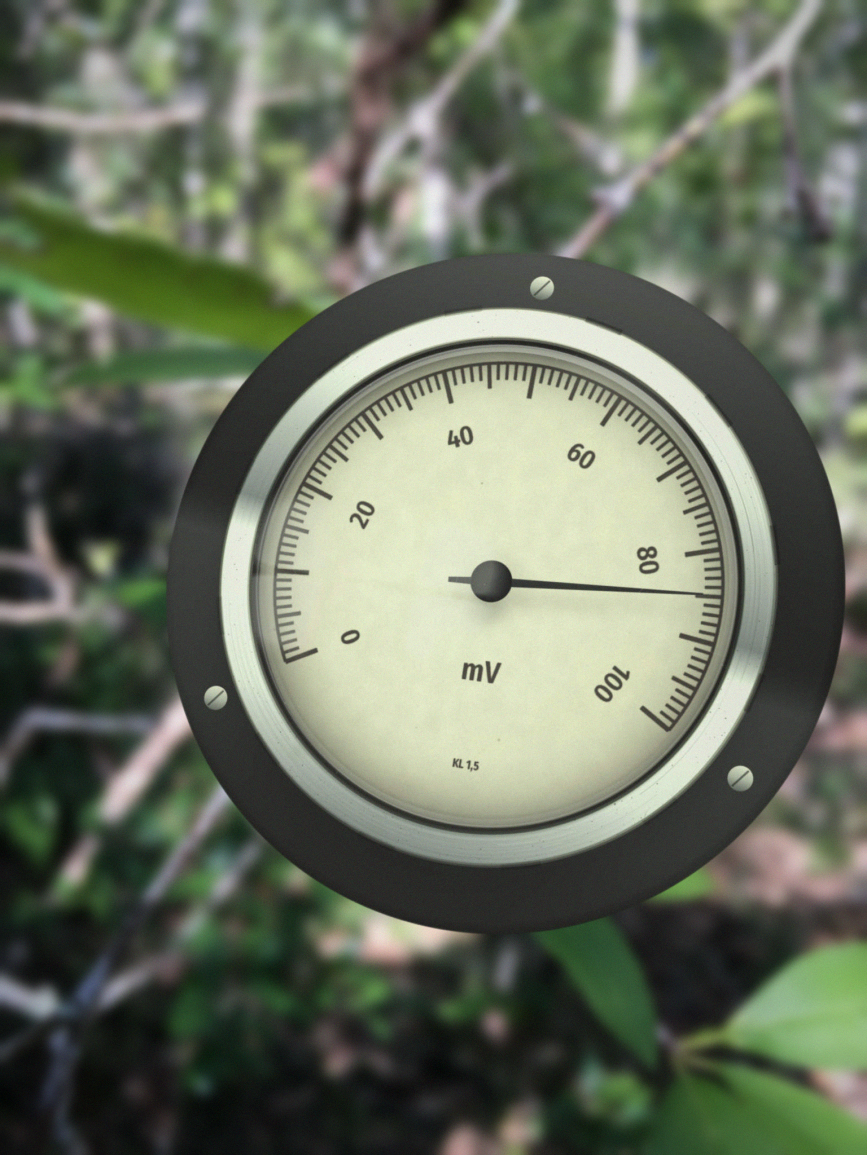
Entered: 85 (mV)
